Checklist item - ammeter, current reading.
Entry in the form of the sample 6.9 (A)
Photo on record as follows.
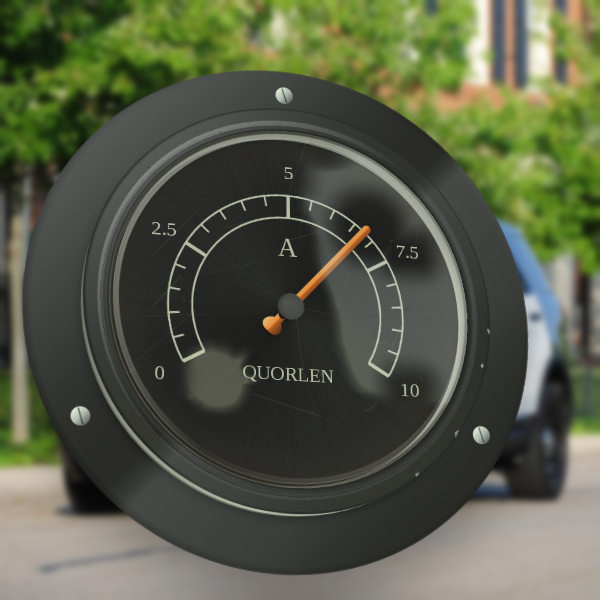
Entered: 6.75 (A)
